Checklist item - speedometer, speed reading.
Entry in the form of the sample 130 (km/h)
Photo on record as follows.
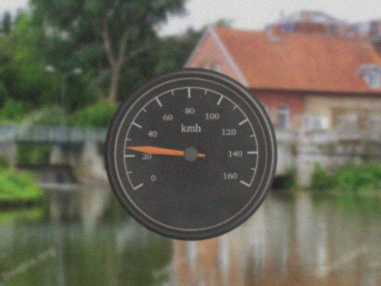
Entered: 25 (km/h)
